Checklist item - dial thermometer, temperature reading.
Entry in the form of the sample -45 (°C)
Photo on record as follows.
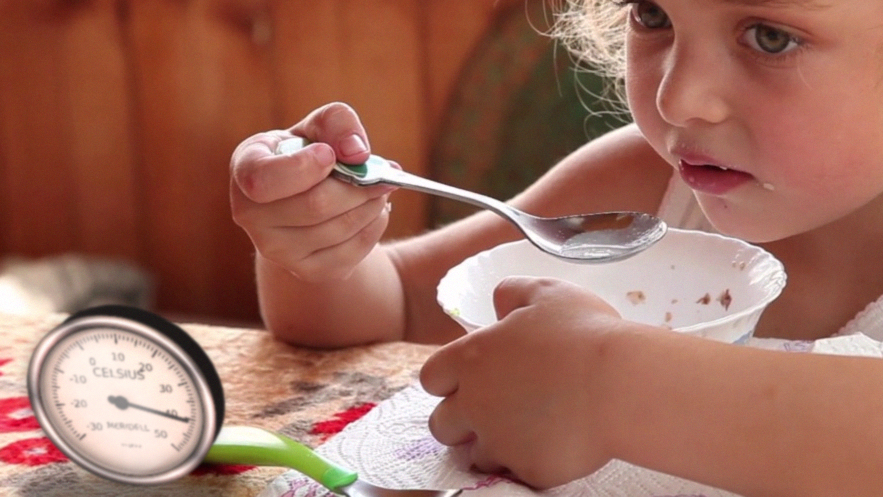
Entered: 40 (°C)
